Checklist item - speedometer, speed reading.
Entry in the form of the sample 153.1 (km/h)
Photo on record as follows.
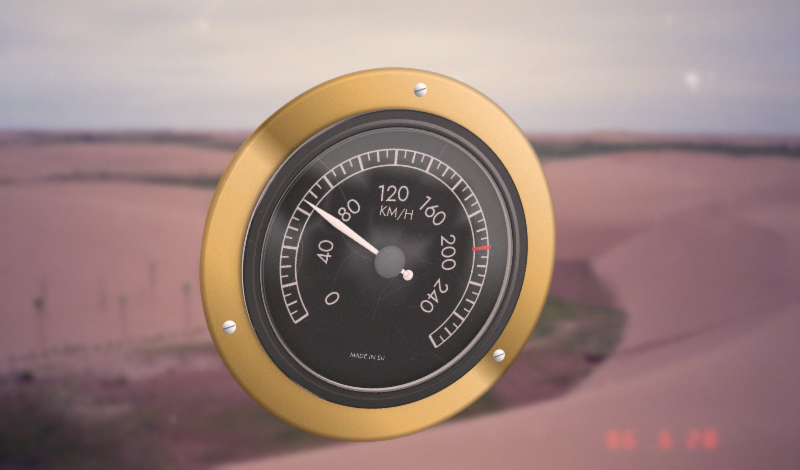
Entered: 65 (km/h)
